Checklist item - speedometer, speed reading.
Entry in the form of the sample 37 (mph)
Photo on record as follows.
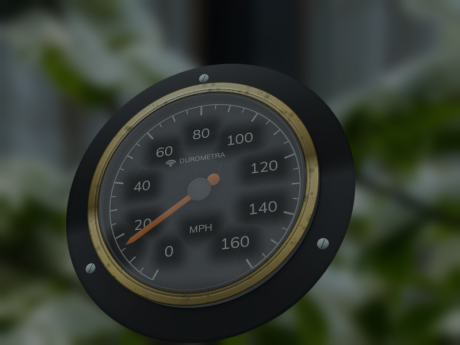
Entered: 15 (mph)
